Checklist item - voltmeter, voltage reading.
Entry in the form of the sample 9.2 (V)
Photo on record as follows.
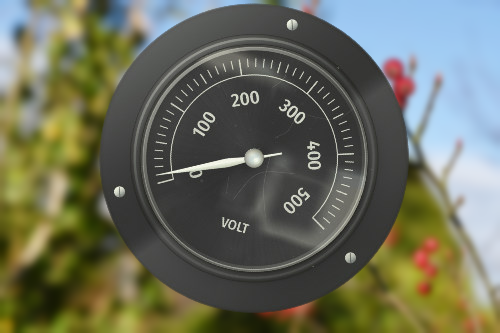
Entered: 10 (V)
